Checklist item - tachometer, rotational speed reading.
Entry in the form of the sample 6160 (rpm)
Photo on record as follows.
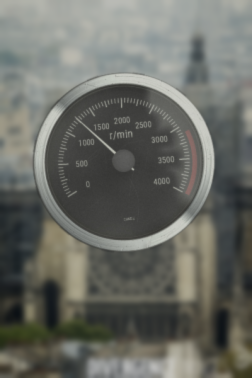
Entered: 1250 (rpm)
